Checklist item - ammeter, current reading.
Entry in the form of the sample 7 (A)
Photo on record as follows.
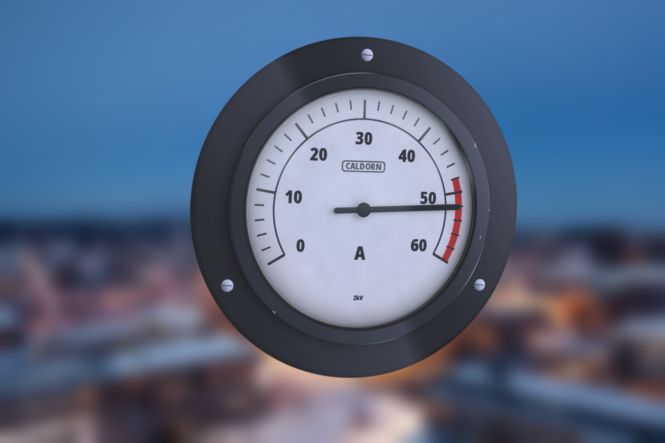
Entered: 52 (A)
